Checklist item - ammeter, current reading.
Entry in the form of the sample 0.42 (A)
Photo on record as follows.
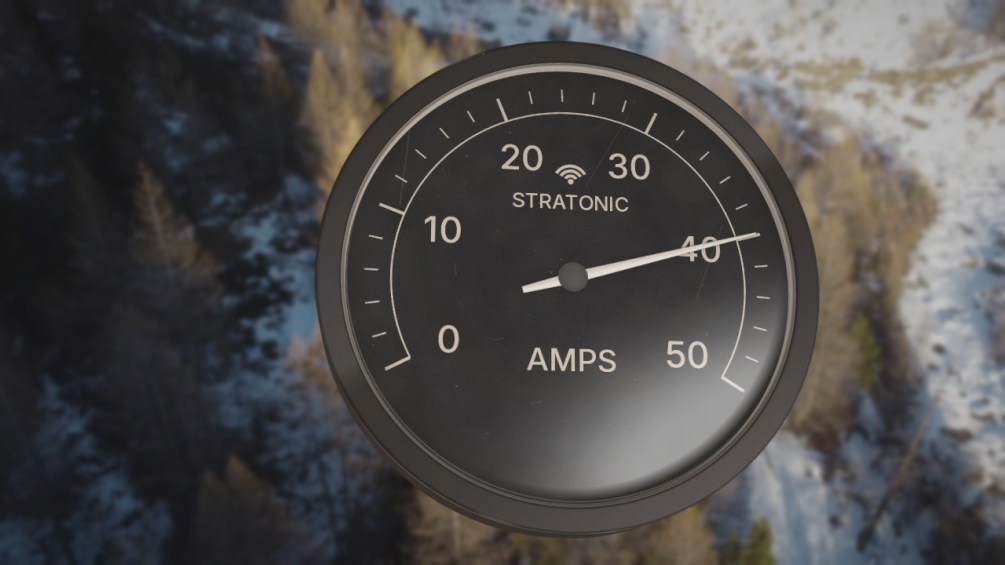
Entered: 40 (A)
